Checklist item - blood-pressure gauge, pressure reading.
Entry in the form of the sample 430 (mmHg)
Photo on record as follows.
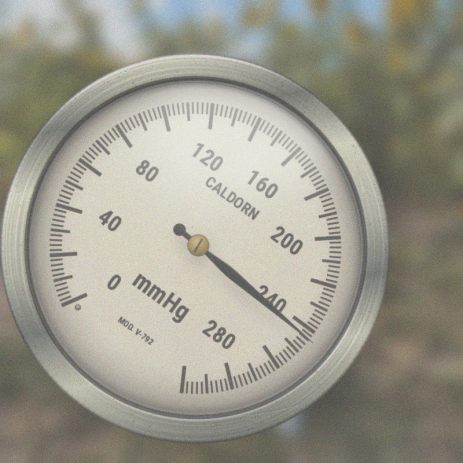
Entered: 244 (mmHg)
